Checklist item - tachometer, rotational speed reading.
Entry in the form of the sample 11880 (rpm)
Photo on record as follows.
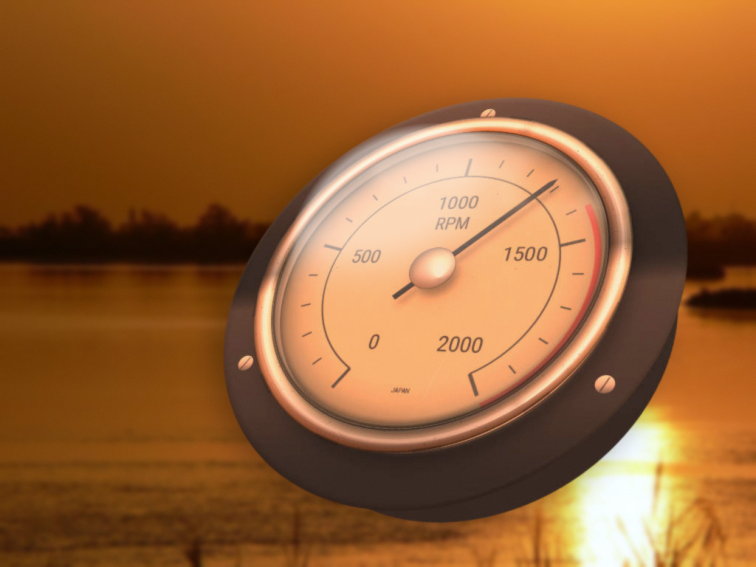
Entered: 1300 (rpm)
